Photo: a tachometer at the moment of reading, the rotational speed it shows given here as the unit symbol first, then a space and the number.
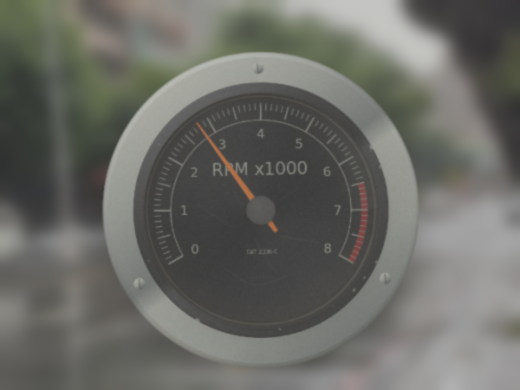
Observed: rpm 2800
